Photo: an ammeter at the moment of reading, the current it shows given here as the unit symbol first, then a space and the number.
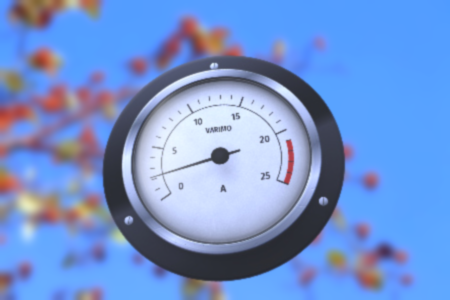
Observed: A 2
